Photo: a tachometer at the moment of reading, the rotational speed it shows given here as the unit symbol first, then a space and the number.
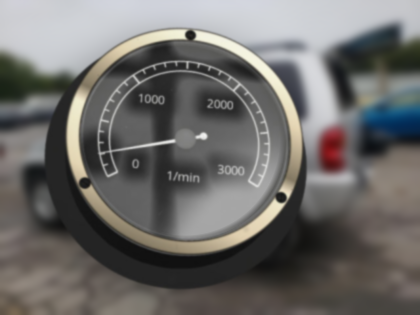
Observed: rpm 200
